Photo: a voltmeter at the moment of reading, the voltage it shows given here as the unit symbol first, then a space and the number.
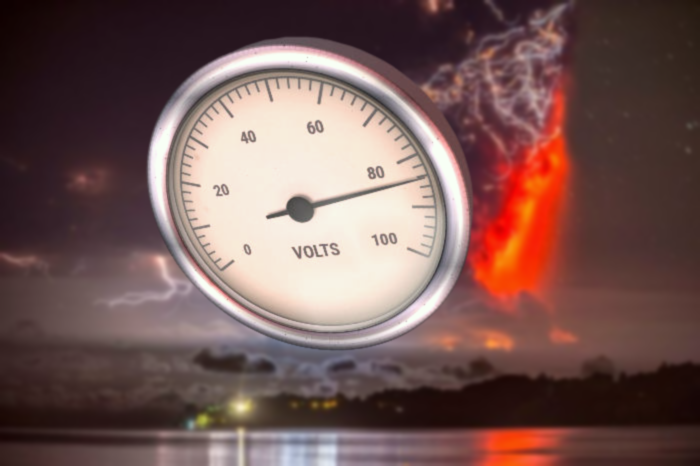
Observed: V 84
